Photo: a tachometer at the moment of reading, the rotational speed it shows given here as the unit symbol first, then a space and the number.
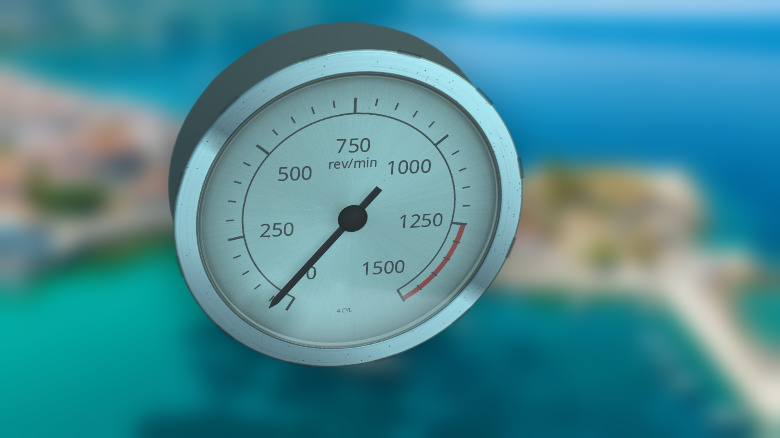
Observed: rpm 50
